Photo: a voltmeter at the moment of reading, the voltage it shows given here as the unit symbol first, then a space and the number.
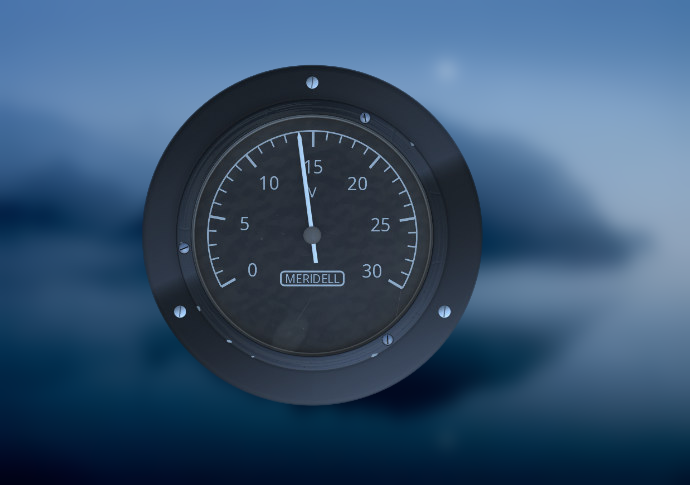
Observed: V 14
